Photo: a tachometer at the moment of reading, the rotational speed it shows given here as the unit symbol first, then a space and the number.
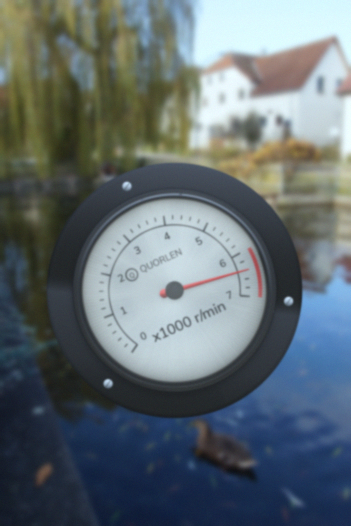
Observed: rpm 6400
